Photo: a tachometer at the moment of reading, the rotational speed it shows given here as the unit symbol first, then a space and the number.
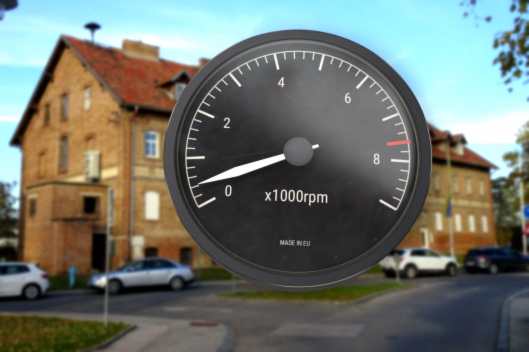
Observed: rpm 400
